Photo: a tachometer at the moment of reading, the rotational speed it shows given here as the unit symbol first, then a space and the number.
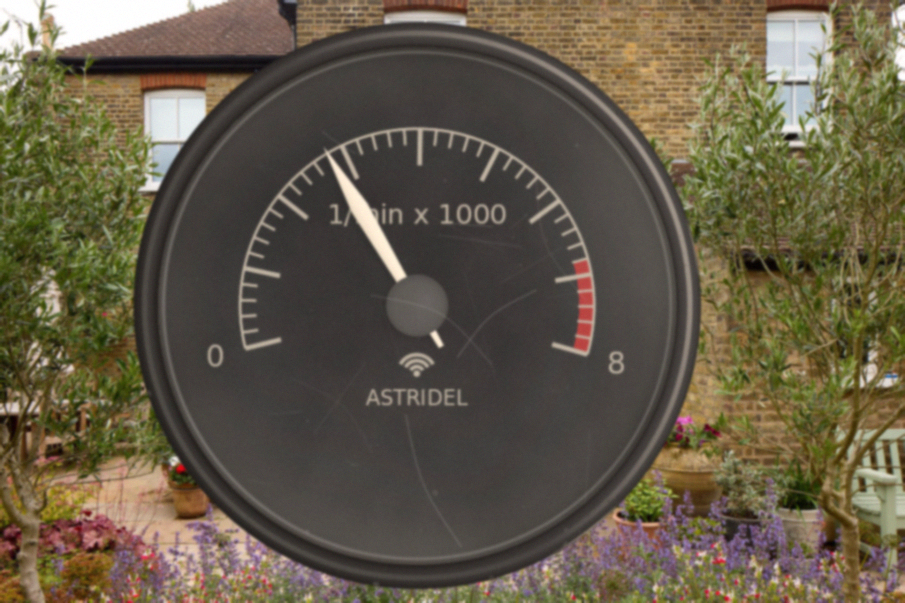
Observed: rpm 2800
